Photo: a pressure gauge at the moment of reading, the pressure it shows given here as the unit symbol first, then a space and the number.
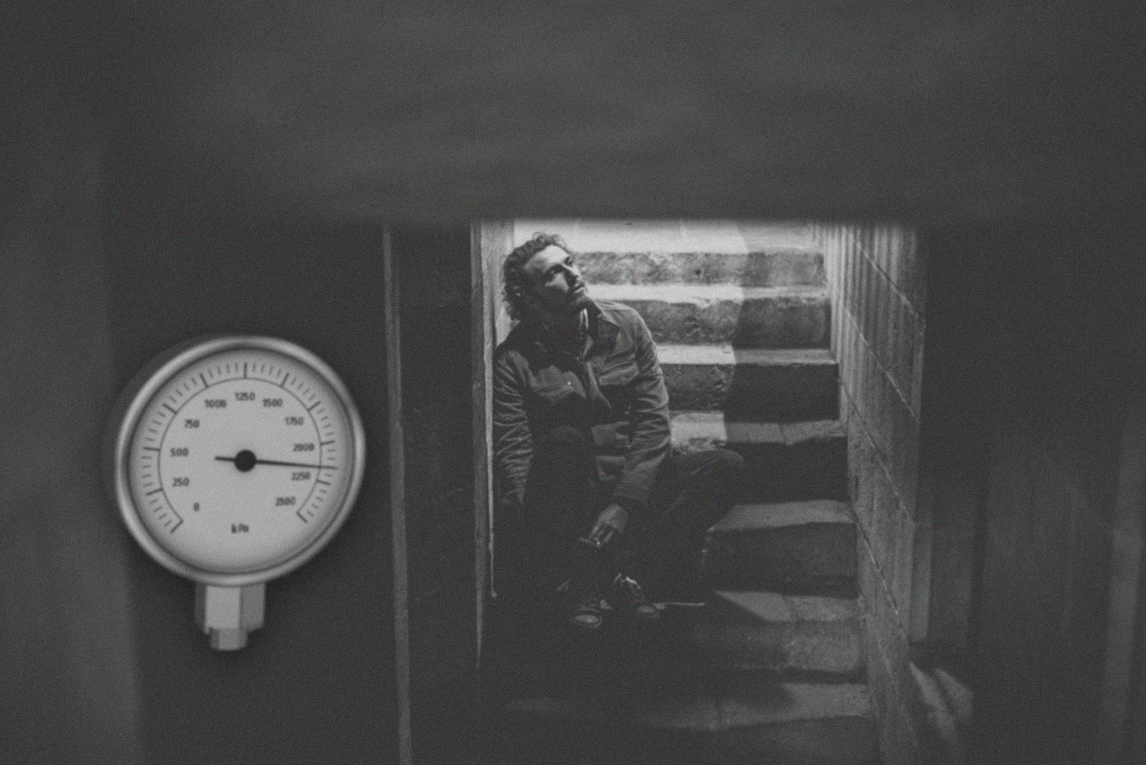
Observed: kPa 2150
